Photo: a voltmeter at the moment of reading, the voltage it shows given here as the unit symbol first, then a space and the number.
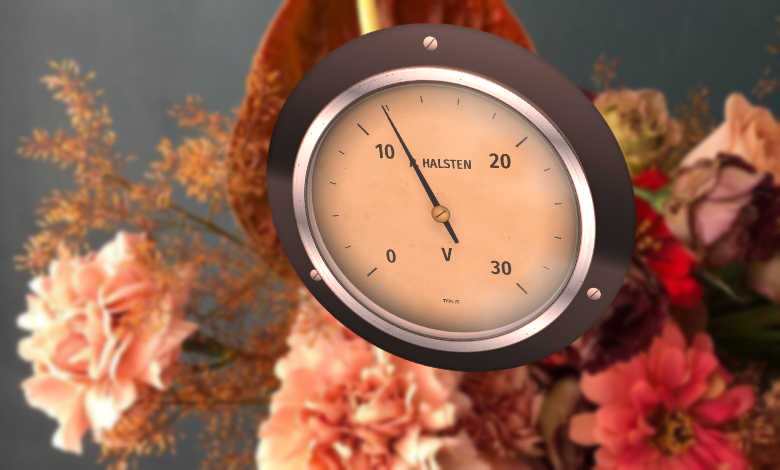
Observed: V 12
